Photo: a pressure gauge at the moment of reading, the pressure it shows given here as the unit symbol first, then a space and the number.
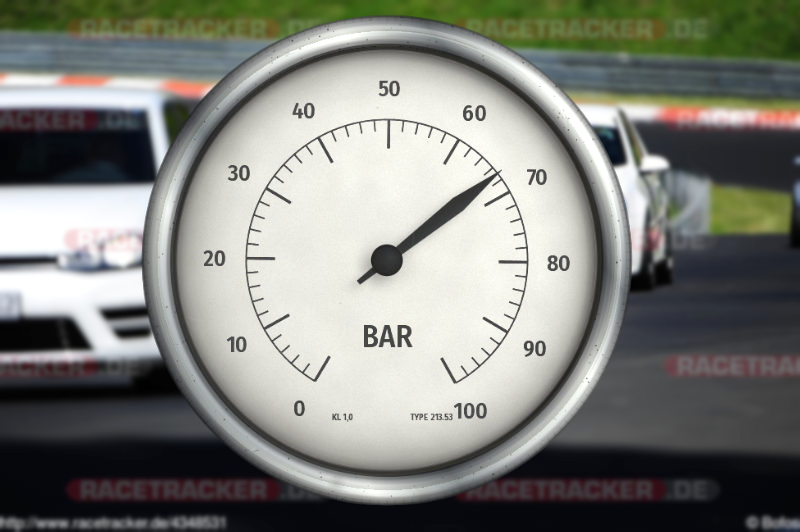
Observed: bar 67
